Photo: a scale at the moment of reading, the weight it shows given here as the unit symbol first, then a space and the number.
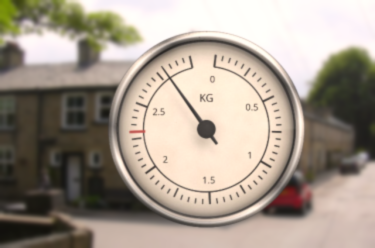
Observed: kg 2.8
